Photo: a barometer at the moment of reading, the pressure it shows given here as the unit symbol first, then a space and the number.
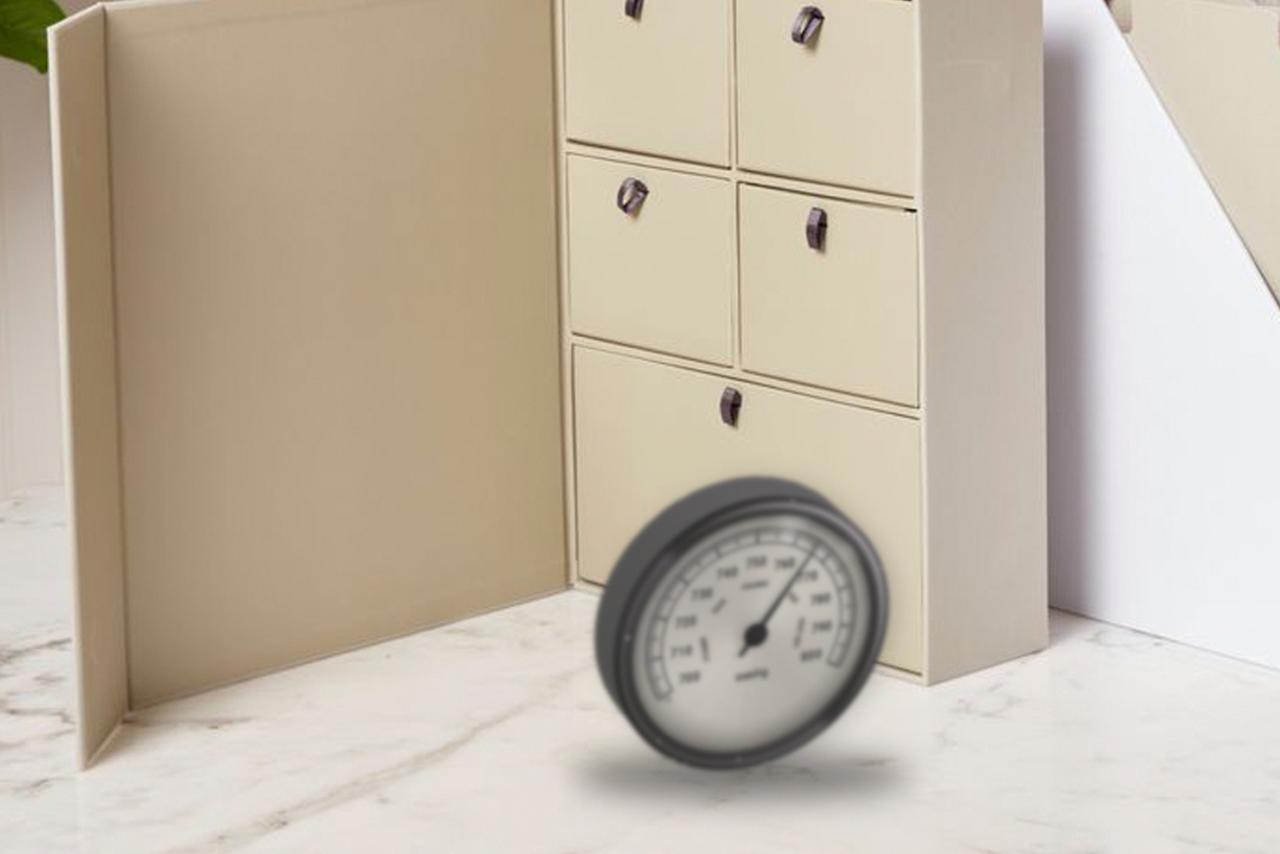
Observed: mmHg 765
